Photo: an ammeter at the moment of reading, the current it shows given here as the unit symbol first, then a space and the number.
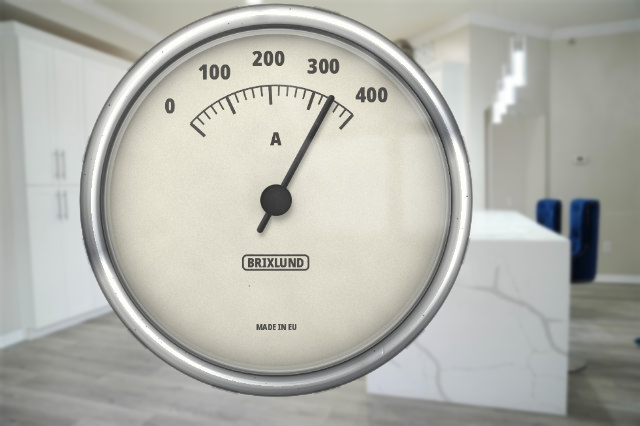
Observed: A 340
